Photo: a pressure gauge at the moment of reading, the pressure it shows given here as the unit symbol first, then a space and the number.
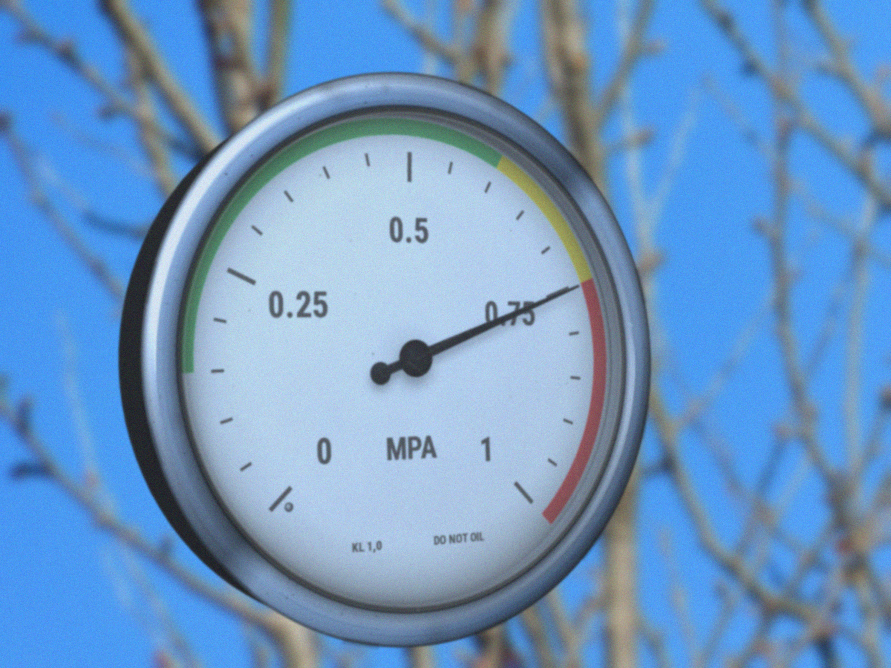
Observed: MPa 0.75
